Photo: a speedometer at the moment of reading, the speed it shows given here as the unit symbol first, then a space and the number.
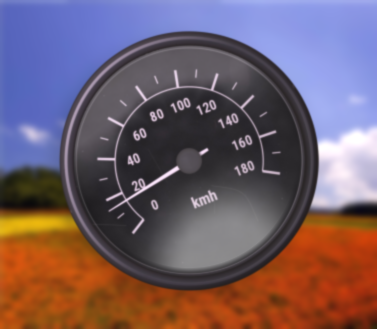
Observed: km/h 15
